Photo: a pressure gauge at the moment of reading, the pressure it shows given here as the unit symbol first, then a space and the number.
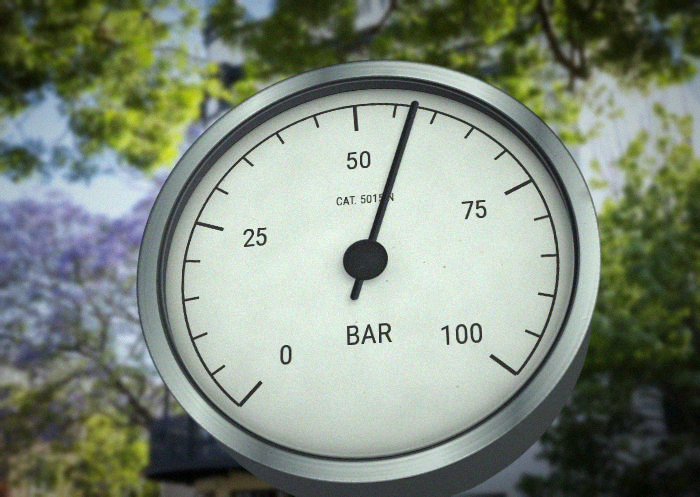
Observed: bar 57.5
